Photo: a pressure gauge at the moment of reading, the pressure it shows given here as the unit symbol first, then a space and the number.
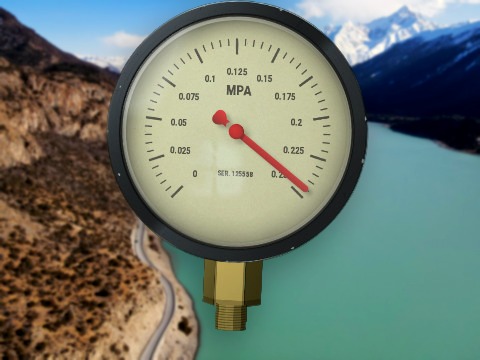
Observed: MPa 0.245
